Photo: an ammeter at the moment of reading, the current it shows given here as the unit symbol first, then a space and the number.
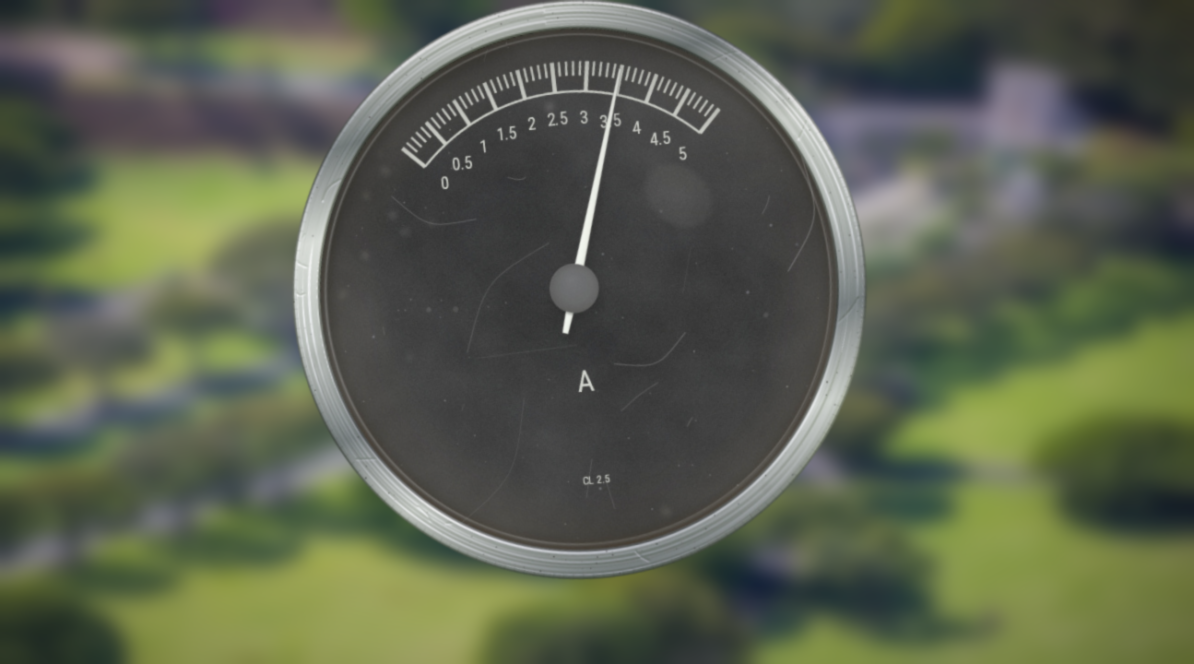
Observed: A 3.5
